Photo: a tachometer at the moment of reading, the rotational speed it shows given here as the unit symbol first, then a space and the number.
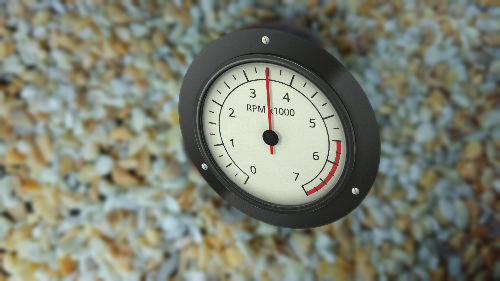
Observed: rpm 3500
